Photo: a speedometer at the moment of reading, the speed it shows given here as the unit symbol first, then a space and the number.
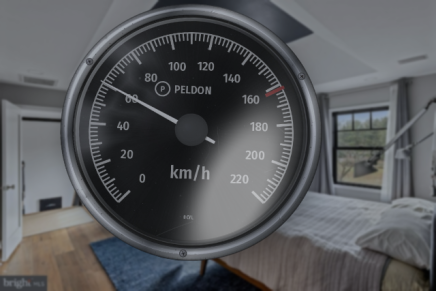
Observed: km/h 60
